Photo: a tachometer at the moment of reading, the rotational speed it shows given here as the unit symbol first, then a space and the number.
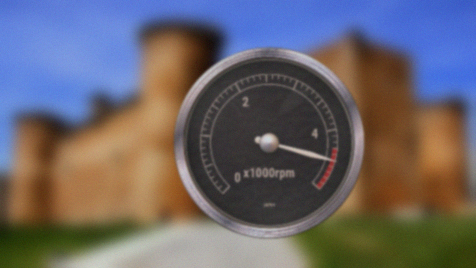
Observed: rpm 4500
